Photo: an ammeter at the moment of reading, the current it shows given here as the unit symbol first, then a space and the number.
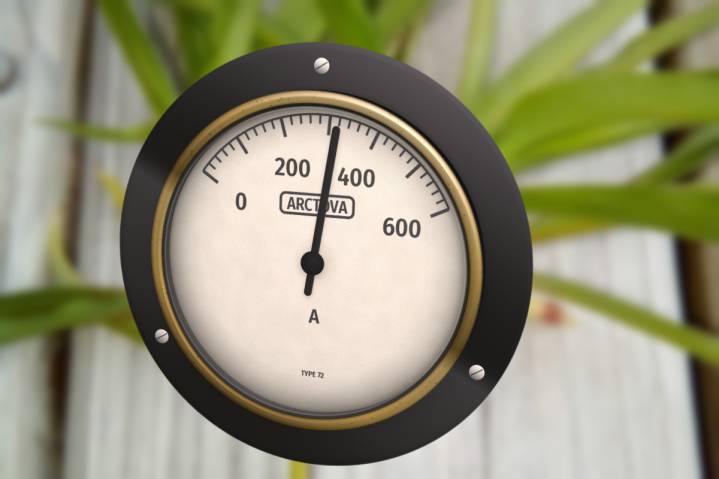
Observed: A 320
